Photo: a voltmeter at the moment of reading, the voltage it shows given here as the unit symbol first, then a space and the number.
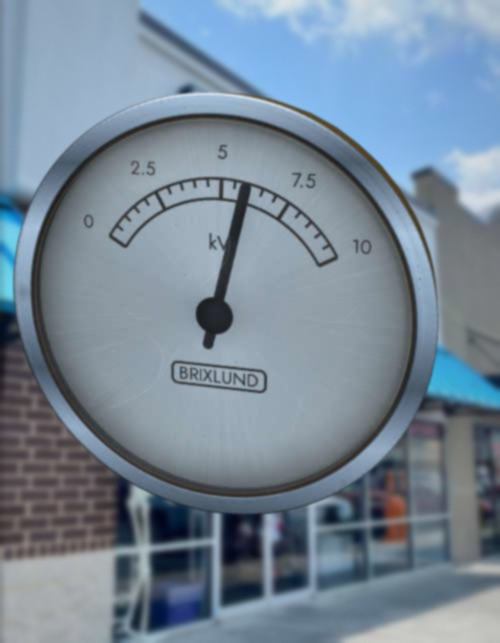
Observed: kV 6
